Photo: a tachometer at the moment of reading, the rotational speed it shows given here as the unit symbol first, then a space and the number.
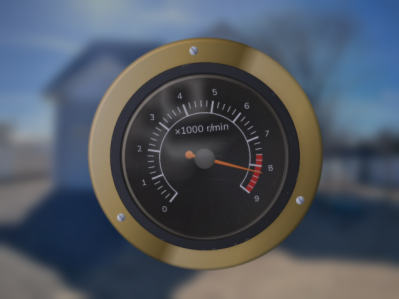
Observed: rpm 8200
